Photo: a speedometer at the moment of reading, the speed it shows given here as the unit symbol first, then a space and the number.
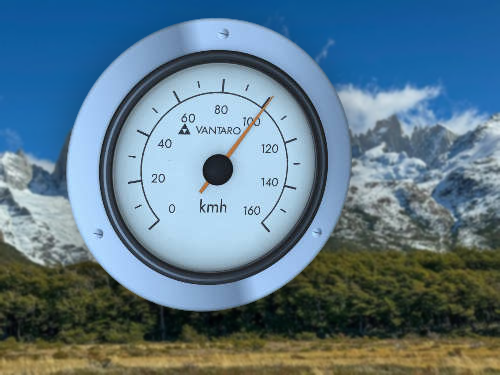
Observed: km/h 100
